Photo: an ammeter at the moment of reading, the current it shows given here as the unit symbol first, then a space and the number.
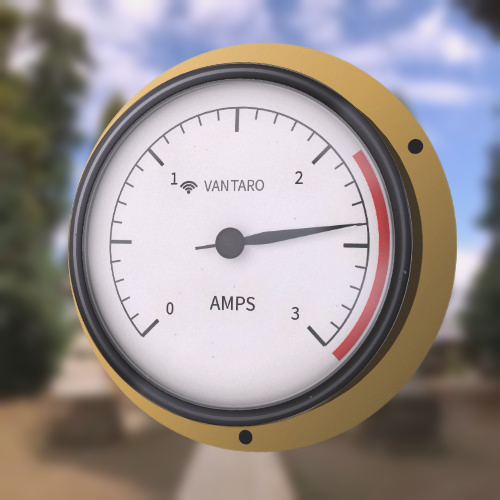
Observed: A 2.4
